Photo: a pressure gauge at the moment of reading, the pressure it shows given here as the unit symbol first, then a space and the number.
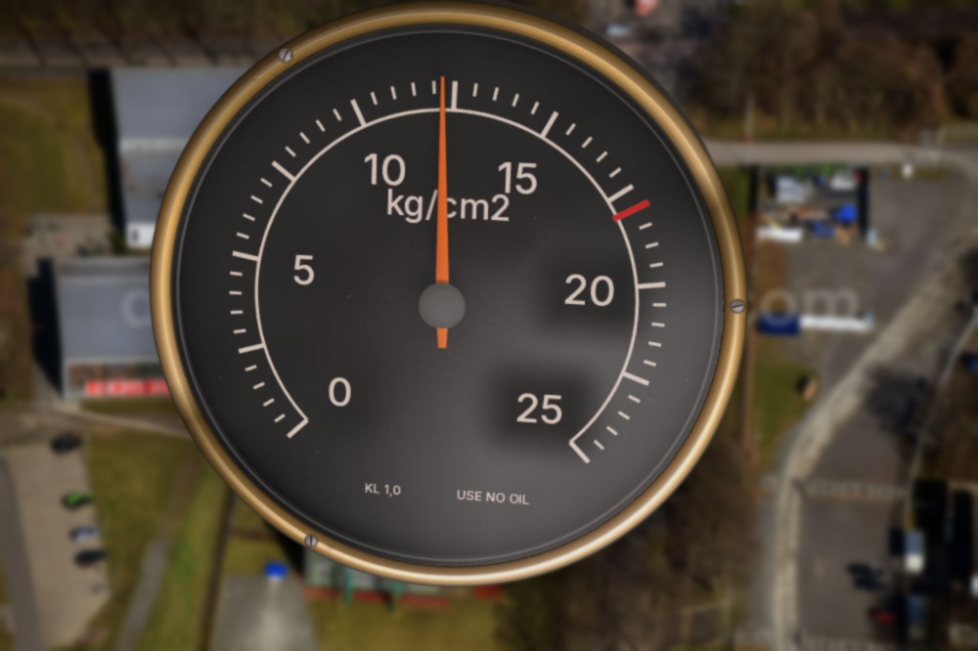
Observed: kg/cm² 12.25
